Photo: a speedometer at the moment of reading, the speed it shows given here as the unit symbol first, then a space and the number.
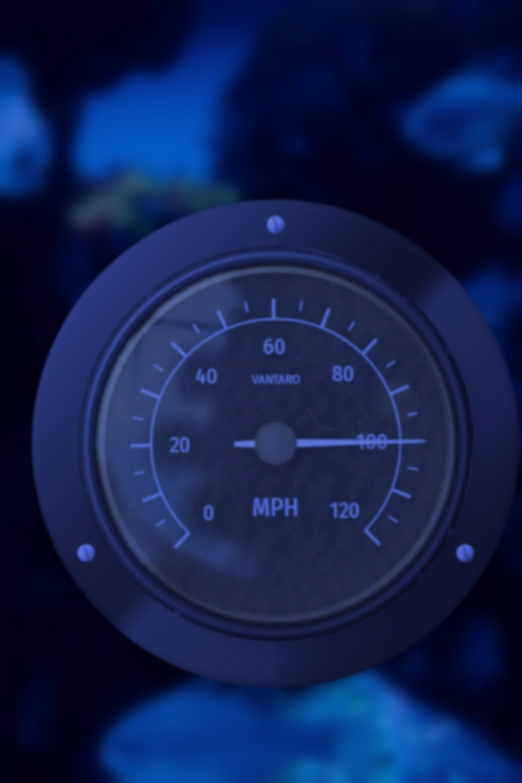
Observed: mph 100
